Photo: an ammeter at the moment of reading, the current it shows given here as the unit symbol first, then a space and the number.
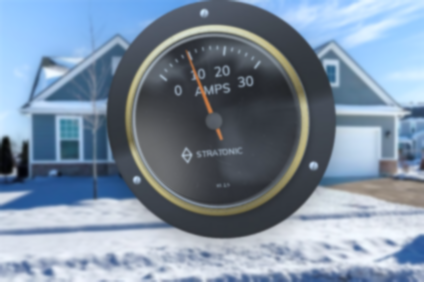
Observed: A 10
